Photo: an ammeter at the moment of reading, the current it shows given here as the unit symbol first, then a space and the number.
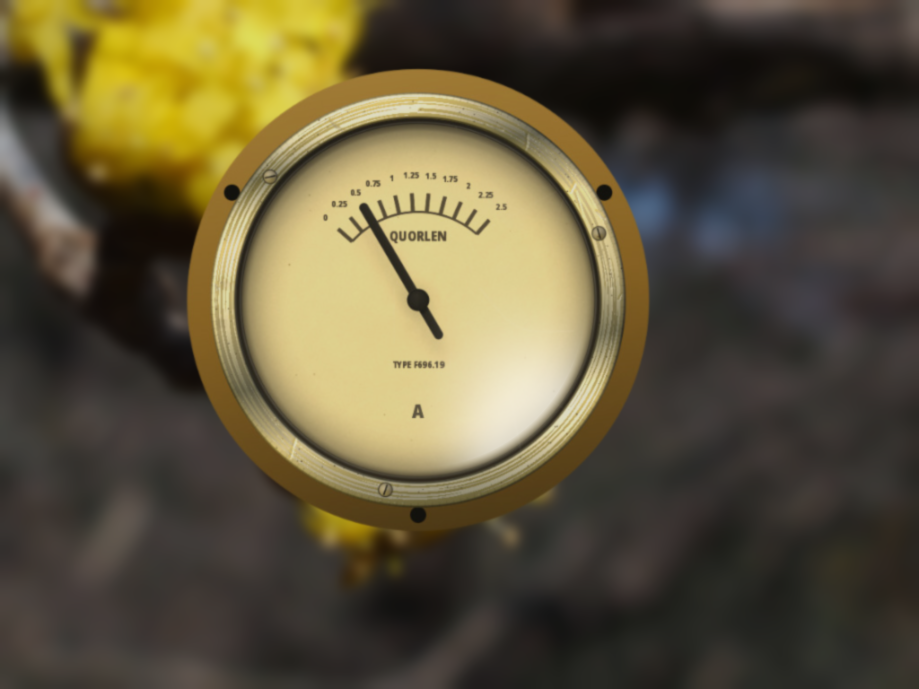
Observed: A 0.5
